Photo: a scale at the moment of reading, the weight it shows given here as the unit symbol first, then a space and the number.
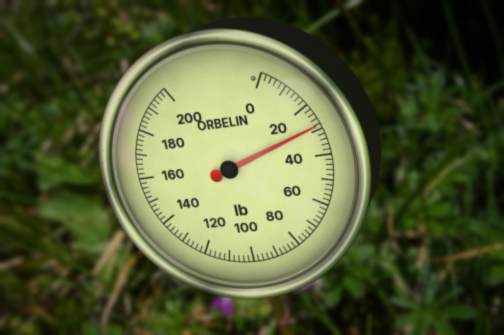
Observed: lb 28
